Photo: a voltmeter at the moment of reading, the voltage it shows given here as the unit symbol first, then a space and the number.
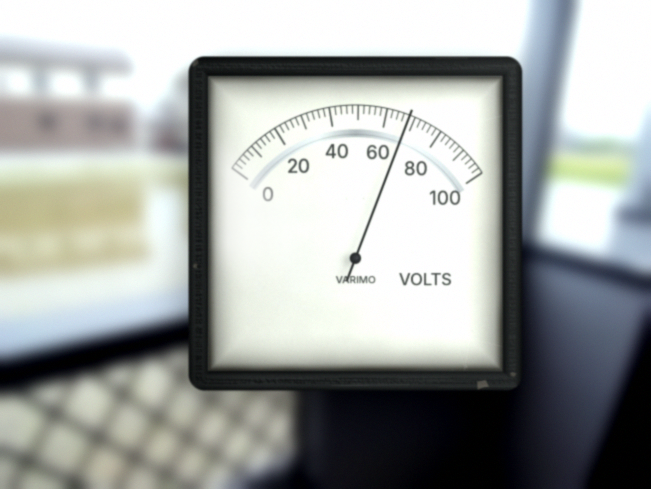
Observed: V 68
